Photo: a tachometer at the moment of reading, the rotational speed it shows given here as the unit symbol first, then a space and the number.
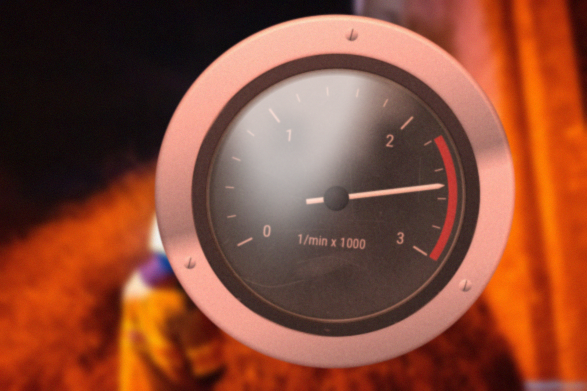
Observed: rpm 2500
